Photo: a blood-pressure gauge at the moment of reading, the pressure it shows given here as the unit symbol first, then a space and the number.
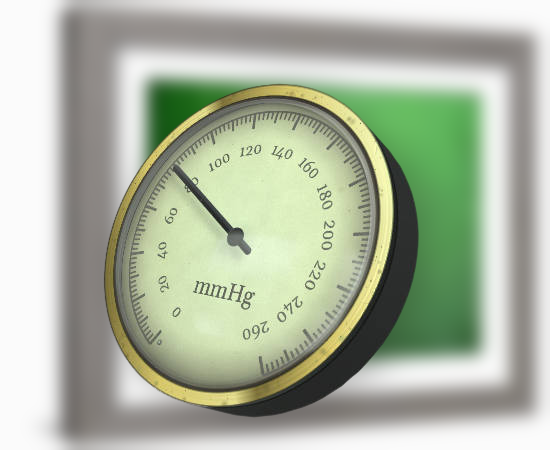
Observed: mmHg 80
